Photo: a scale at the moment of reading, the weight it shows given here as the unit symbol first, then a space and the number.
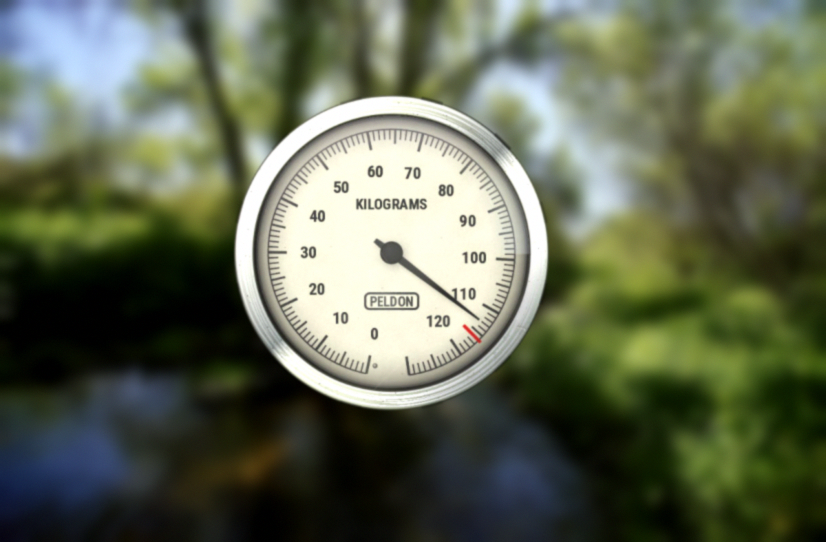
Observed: kg 113
